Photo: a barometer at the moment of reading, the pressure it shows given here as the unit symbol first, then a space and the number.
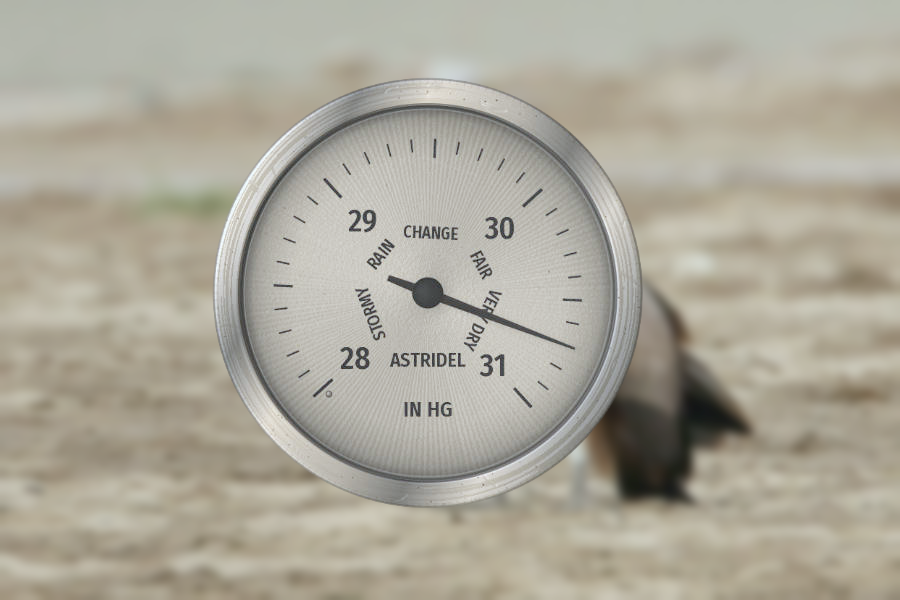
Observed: inHg 30.7
